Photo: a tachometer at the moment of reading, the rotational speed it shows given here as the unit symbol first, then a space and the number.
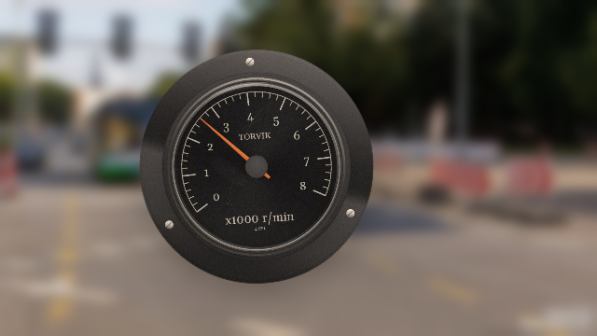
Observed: rpm 2600
